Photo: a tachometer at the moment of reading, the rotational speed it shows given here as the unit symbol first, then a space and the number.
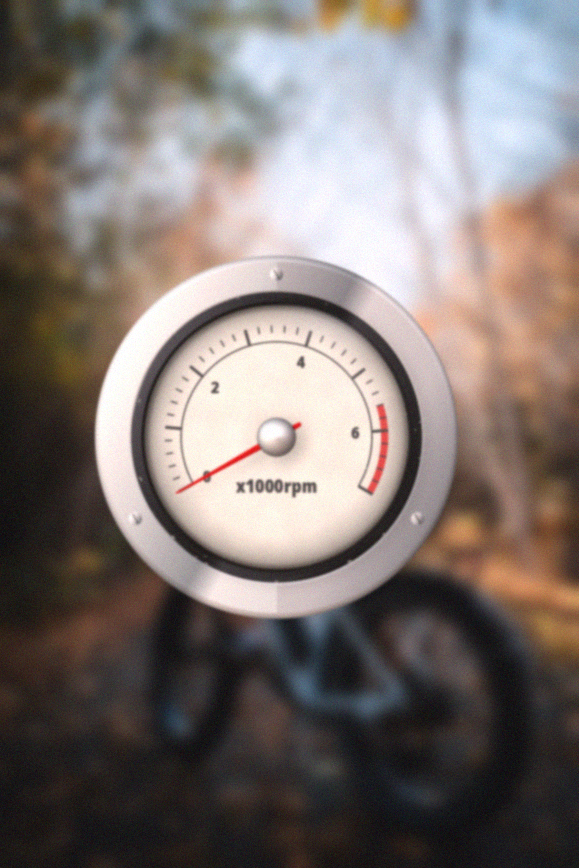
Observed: rpm 0
